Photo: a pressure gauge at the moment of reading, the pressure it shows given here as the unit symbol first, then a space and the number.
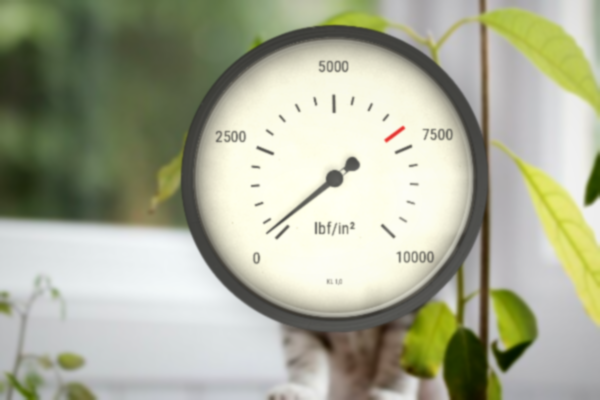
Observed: psi 250
